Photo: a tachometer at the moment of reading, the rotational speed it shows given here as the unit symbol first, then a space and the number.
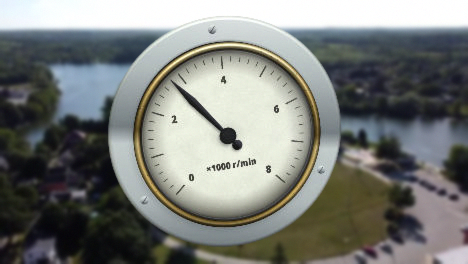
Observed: rpm 2800
